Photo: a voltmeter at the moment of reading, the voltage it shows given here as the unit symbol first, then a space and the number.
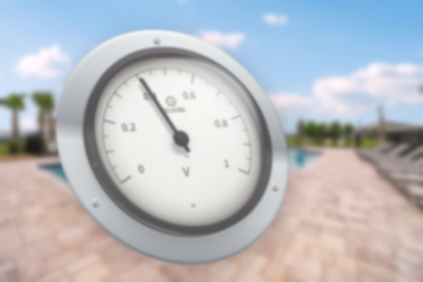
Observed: V 0.4
